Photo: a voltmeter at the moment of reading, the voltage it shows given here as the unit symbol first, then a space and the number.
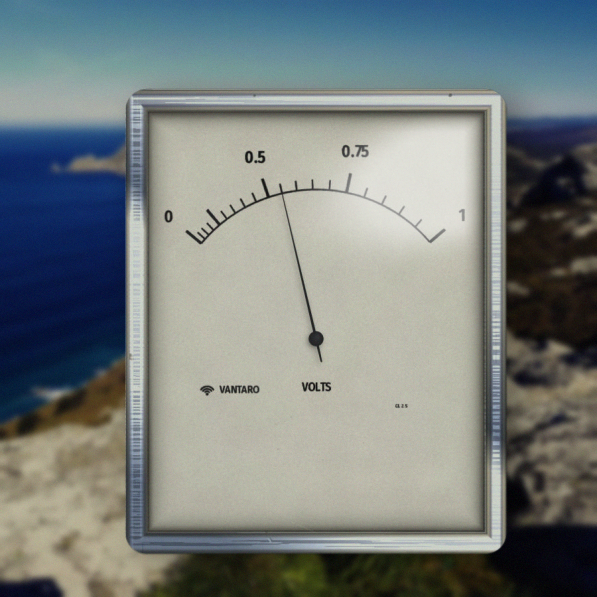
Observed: V 0.55
